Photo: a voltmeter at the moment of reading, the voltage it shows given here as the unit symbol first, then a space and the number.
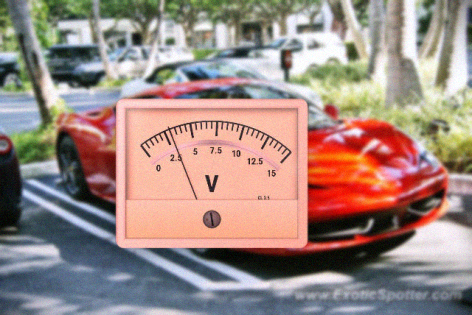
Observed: V 3
